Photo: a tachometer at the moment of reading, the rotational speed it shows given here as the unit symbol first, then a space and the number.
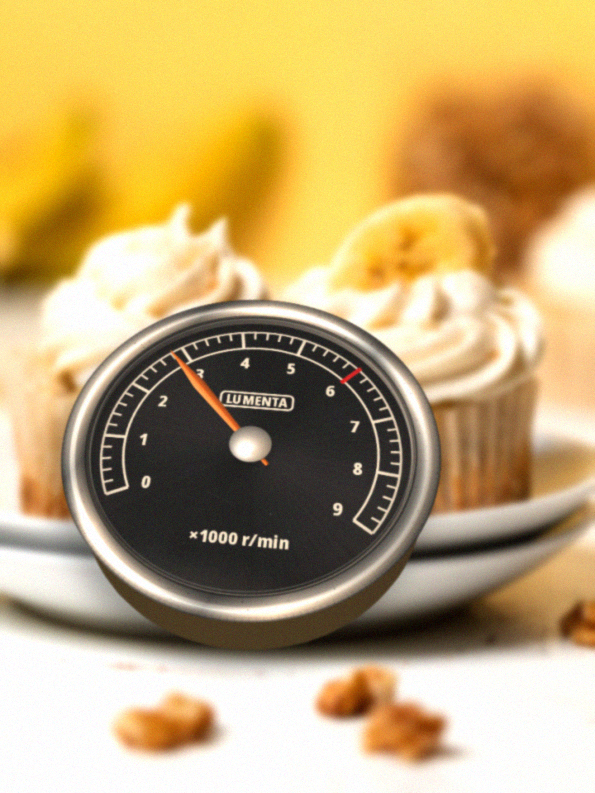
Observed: rpm 2800
